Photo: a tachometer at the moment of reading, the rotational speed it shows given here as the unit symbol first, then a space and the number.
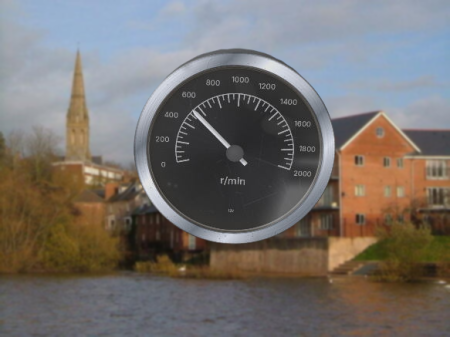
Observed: rpm 550
